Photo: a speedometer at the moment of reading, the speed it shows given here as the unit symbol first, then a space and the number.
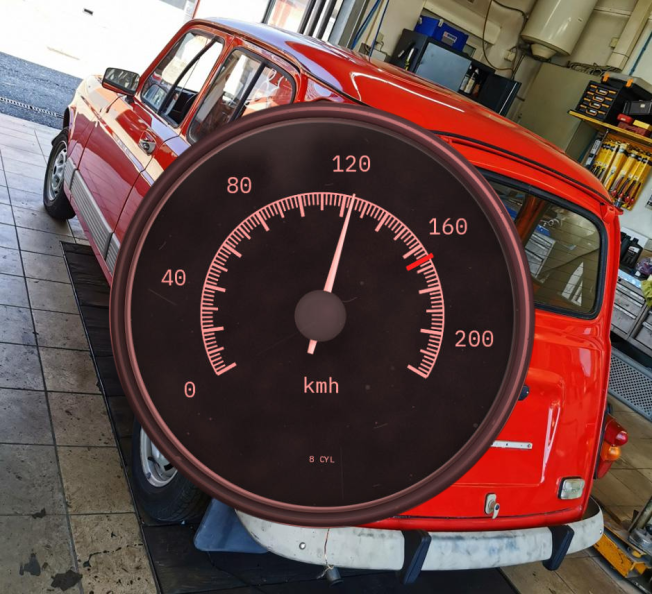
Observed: km/h 124
